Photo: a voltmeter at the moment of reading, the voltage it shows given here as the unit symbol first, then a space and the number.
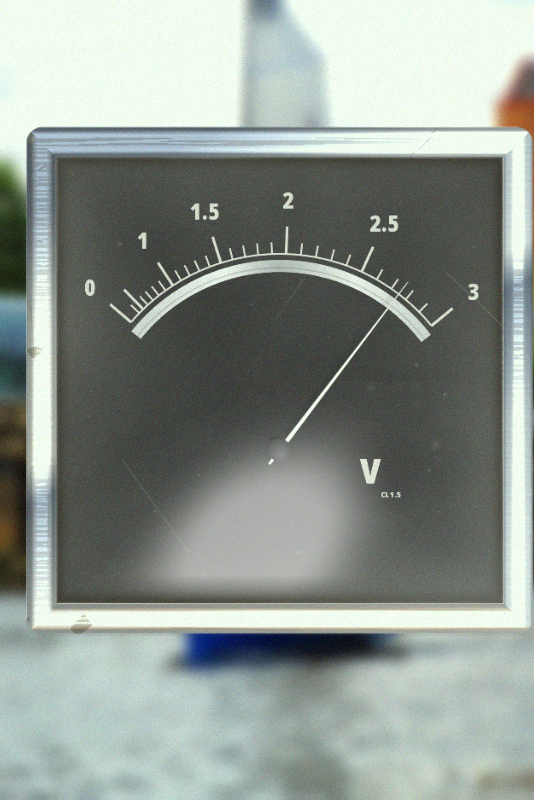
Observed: V 2.75
